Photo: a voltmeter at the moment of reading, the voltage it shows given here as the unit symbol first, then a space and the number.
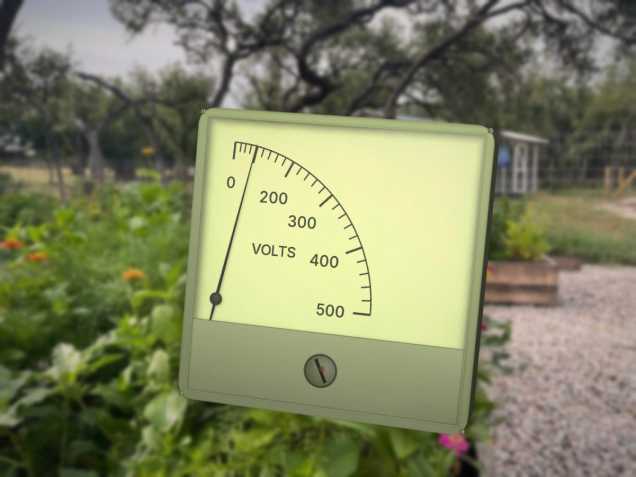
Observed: V 100
